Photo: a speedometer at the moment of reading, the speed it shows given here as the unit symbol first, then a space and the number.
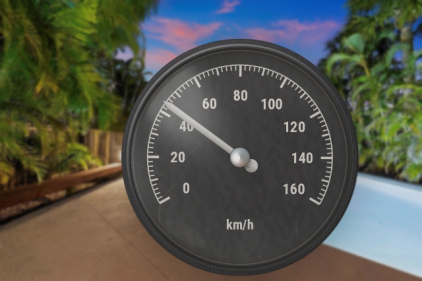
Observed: km/h 44
